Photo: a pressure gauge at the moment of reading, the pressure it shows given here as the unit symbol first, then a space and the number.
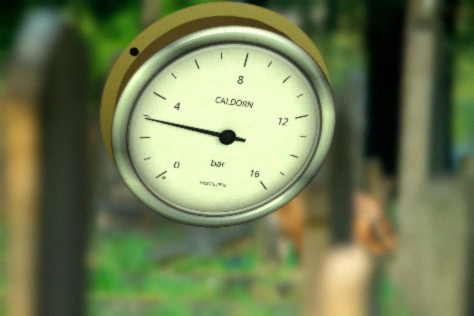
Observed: bar 3
